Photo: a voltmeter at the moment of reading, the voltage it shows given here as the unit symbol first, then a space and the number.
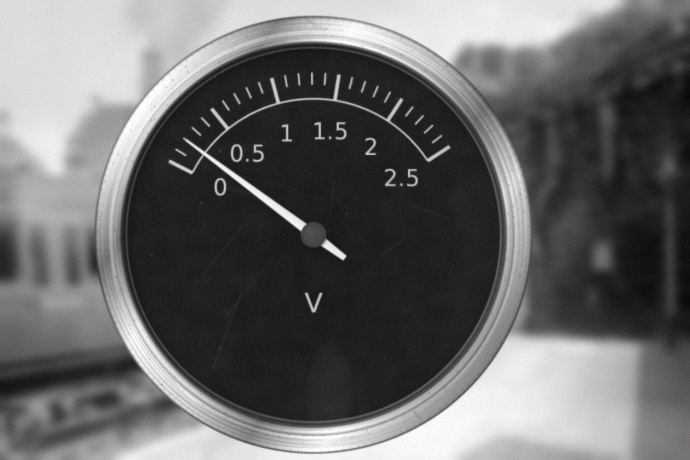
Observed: V 0.2
